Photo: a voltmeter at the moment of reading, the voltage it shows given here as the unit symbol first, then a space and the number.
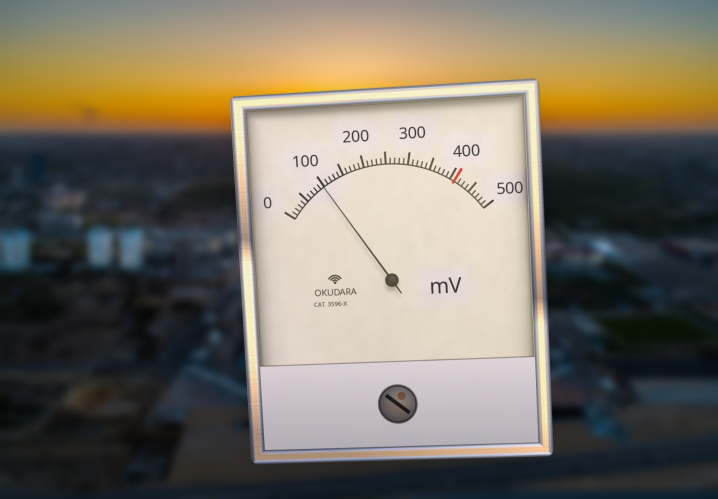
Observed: mV 100
